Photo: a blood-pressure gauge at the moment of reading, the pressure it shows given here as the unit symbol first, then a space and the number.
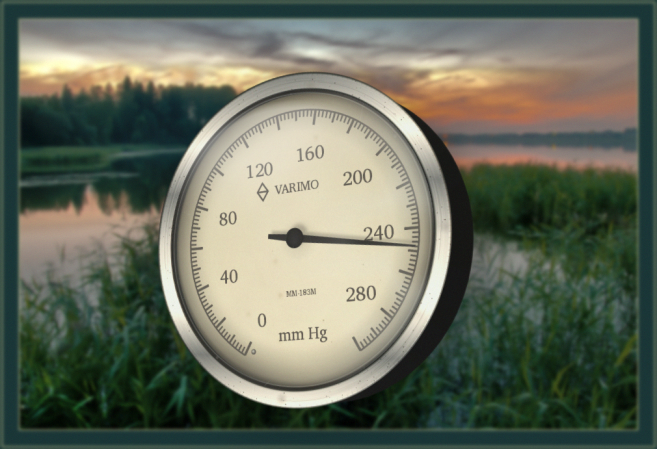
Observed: mmHg 248
